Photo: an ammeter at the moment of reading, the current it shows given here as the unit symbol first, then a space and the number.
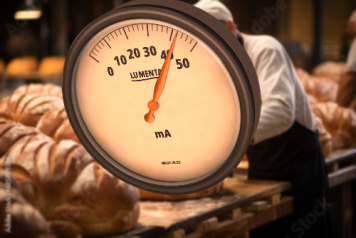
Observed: mA 42
